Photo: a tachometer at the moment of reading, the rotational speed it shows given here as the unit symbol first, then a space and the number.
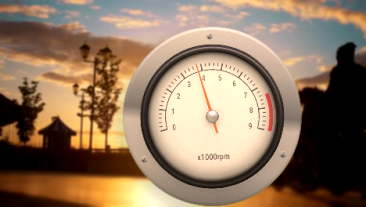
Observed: rpm 3800
